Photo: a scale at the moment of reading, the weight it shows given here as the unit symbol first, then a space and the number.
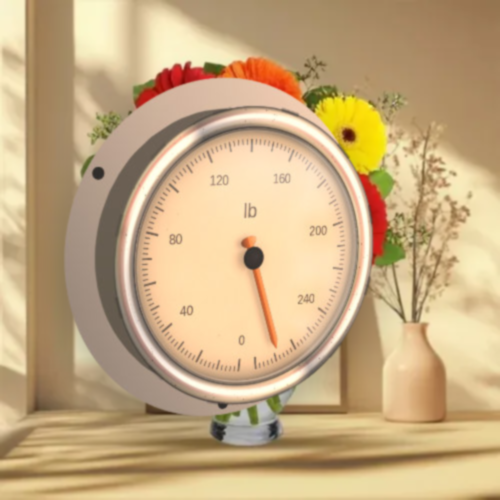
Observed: lb 270
